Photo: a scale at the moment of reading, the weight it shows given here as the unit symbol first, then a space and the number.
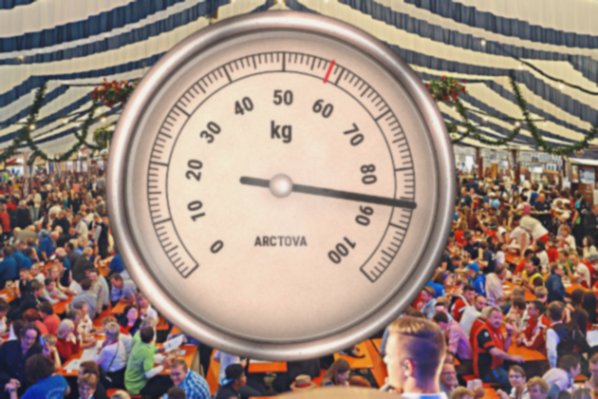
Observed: kg 86
